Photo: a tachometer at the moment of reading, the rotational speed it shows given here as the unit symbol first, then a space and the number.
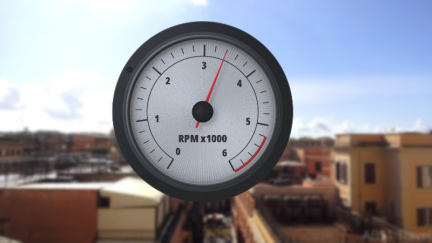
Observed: rpm 3400
